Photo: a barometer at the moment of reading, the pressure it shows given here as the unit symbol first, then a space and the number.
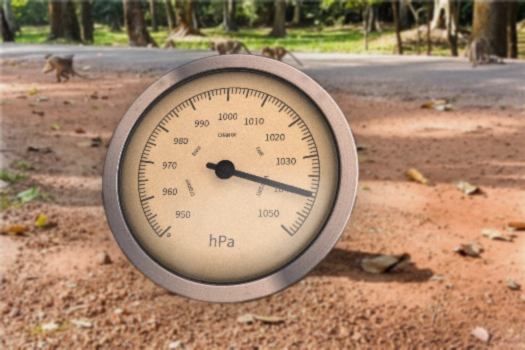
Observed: hPa 1040
